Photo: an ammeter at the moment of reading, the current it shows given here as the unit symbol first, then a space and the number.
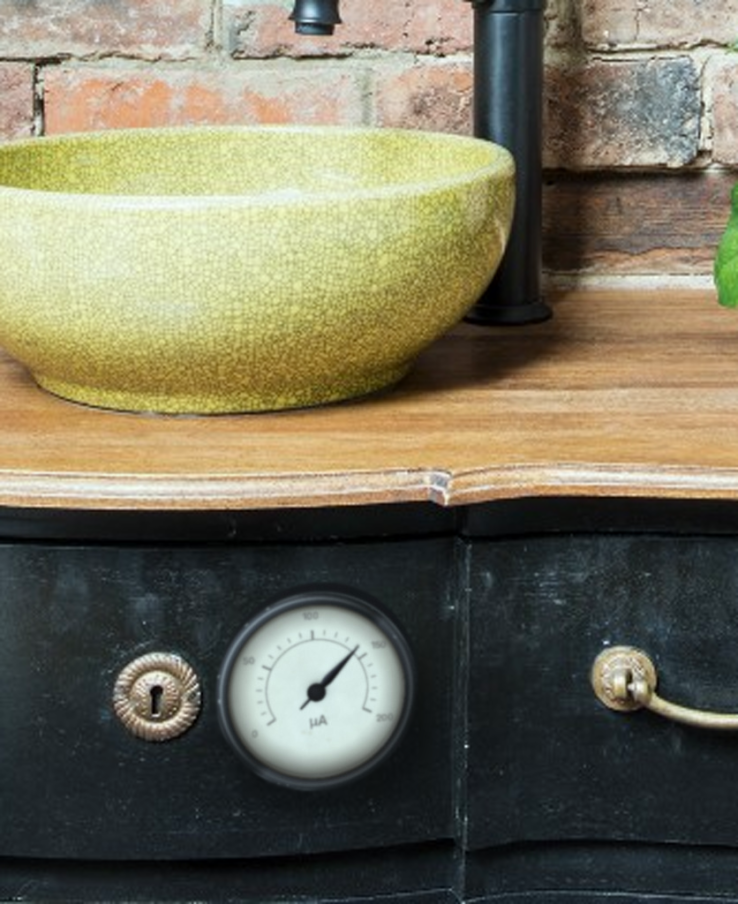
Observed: µA 140
